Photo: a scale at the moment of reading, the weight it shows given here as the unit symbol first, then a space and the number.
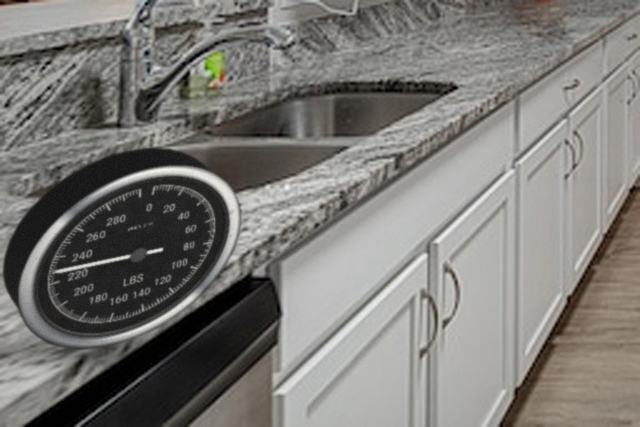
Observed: lb 230
